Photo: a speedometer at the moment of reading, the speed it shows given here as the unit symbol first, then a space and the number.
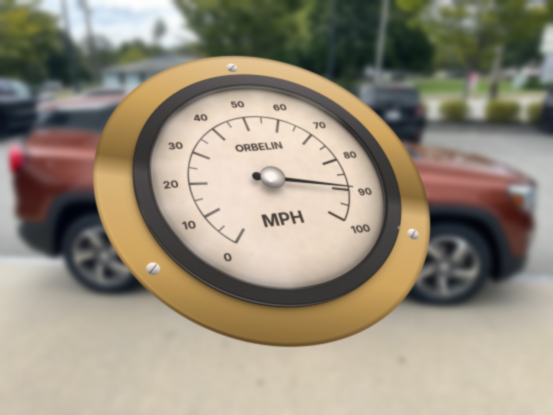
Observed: mph 90
